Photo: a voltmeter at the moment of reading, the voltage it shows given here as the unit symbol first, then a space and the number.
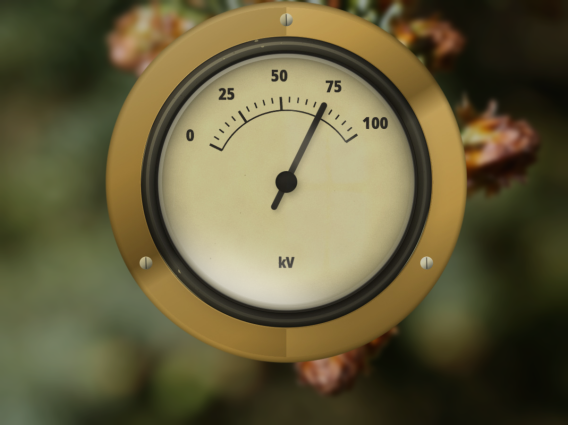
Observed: kV 75
